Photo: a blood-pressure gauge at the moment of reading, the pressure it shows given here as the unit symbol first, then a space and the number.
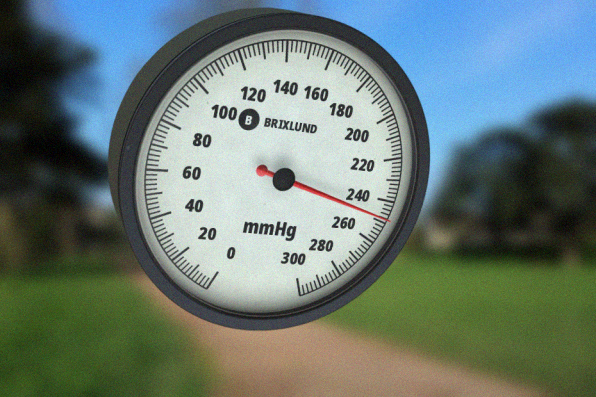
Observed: mmHg 248
